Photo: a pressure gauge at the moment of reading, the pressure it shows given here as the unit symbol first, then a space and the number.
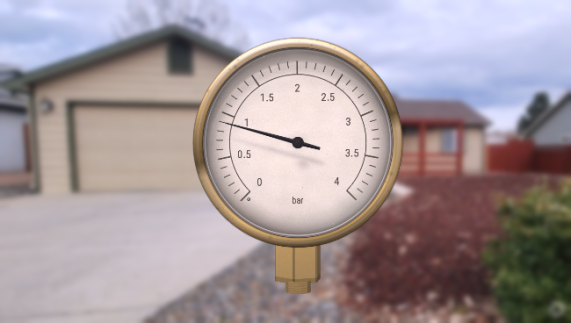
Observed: bar 0.9
